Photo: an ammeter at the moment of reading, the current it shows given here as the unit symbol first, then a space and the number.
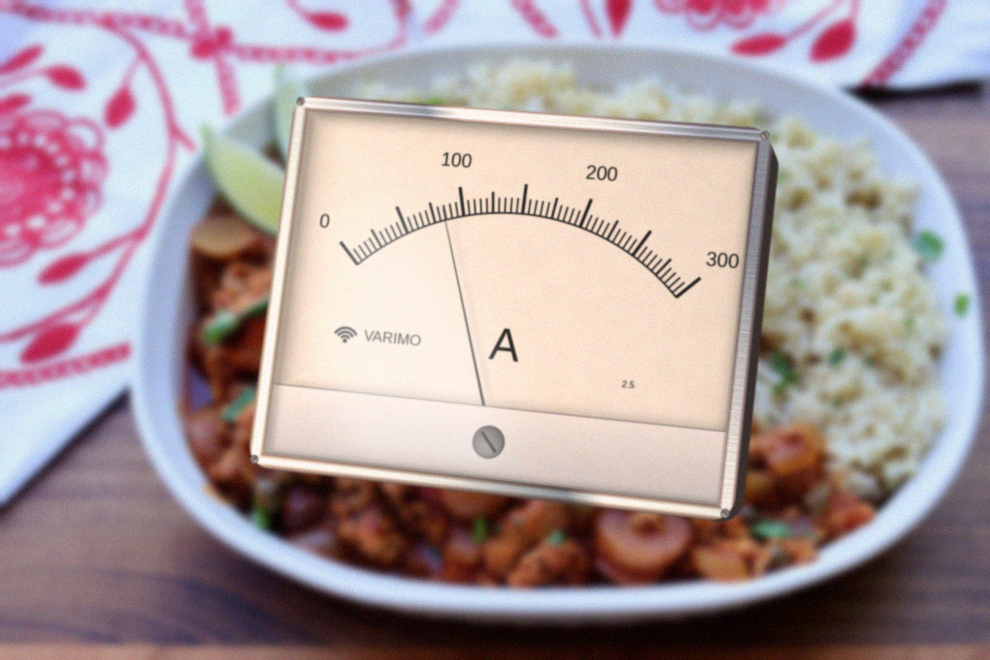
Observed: A 85
